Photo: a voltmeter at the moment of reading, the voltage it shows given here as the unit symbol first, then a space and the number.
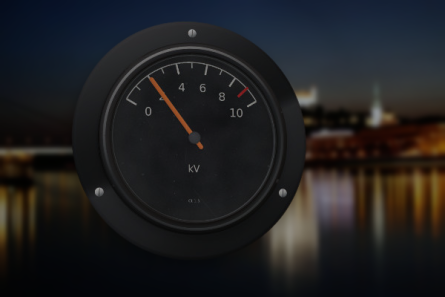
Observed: kV 2
